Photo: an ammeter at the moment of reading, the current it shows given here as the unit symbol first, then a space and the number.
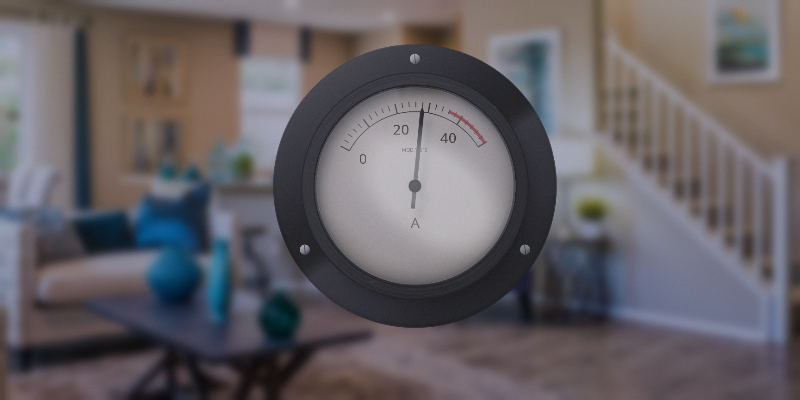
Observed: A 28
